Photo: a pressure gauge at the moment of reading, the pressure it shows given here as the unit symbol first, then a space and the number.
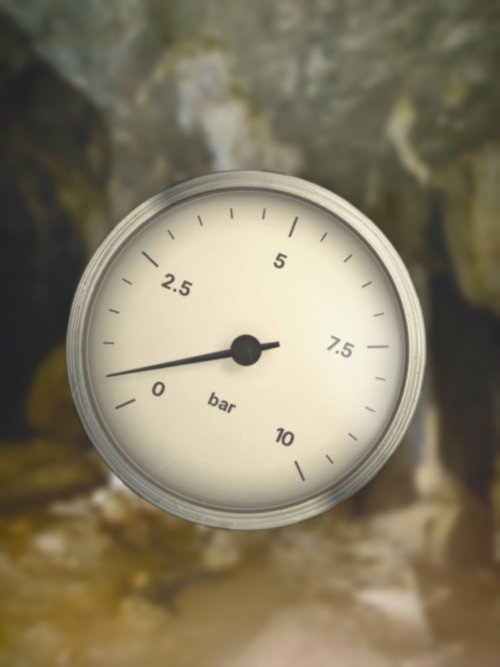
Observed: bar 0.5
